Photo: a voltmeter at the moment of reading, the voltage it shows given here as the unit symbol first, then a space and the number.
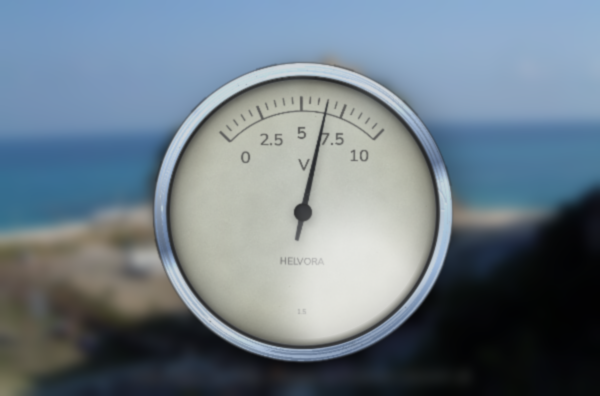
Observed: V 6.5
